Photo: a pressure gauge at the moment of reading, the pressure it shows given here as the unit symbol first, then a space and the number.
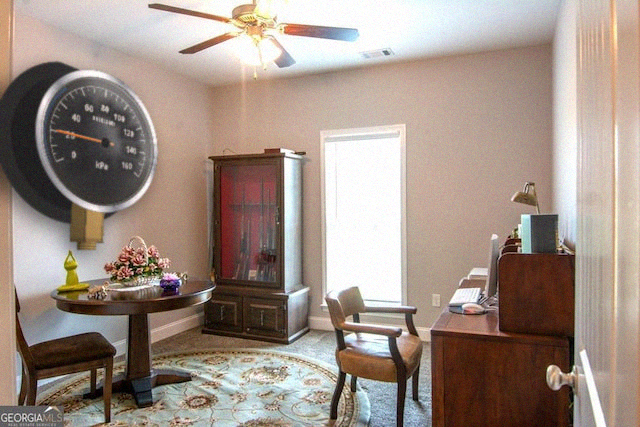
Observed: kPa 20
